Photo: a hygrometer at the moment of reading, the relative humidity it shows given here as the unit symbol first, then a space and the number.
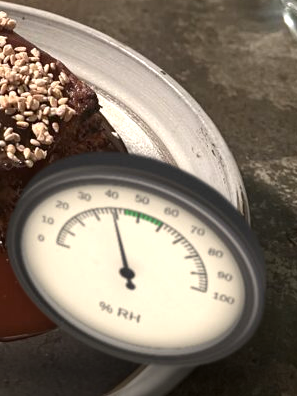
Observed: % 40
